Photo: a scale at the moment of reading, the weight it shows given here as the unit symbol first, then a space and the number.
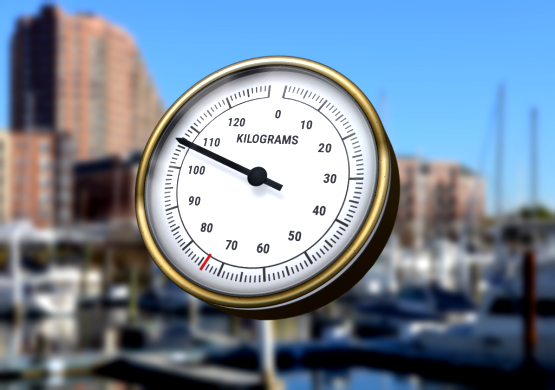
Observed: kg 106
